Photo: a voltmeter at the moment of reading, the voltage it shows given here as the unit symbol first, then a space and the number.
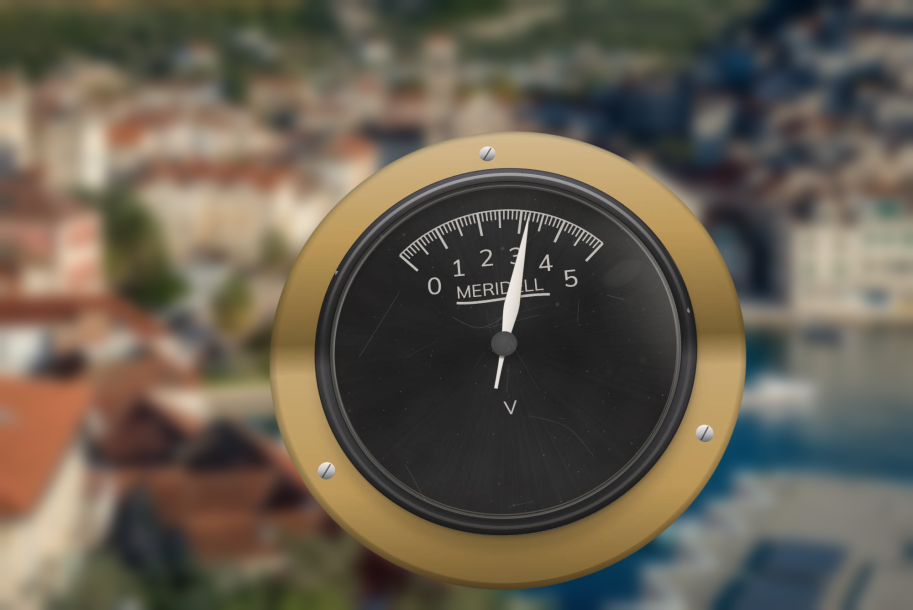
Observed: V 3.2
